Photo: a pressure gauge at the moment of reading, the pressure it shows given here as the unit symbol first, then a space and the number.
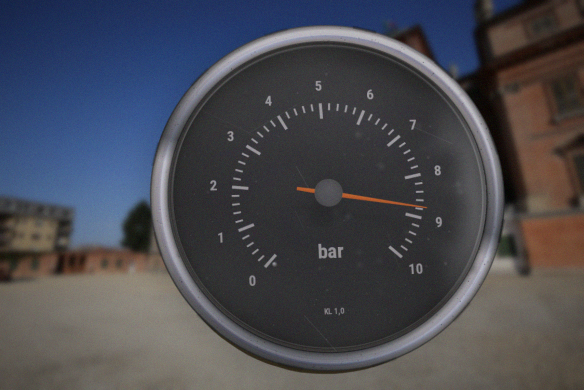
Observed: bar 8.8
